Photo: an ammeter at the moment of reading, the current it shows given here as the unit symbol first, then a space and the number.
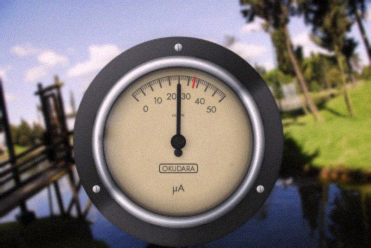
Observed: µA 25
